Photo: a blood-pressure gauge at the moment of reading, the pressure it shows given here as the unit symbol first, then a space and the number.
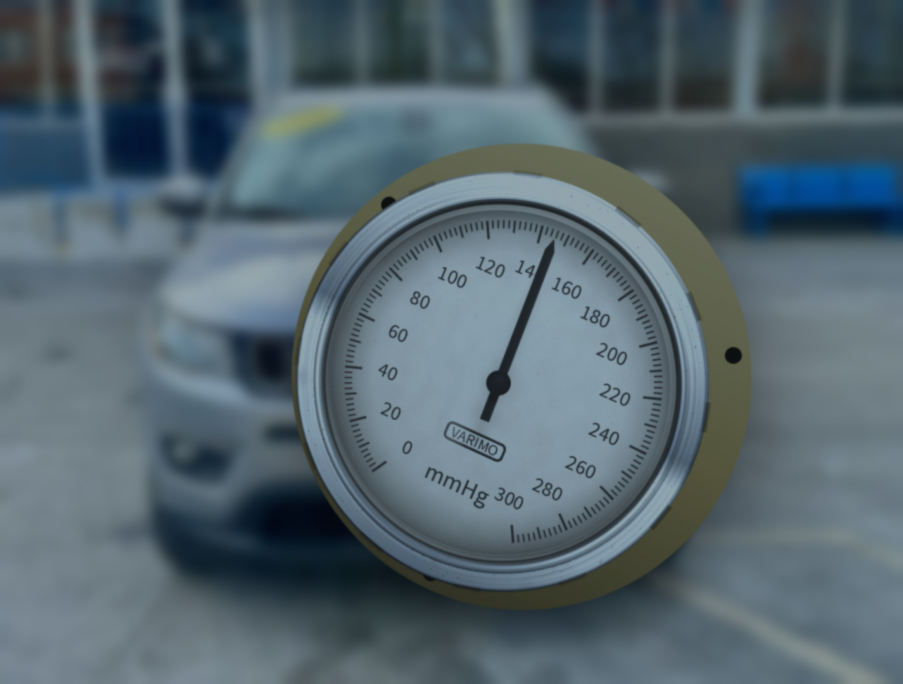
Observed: mmHg 146
